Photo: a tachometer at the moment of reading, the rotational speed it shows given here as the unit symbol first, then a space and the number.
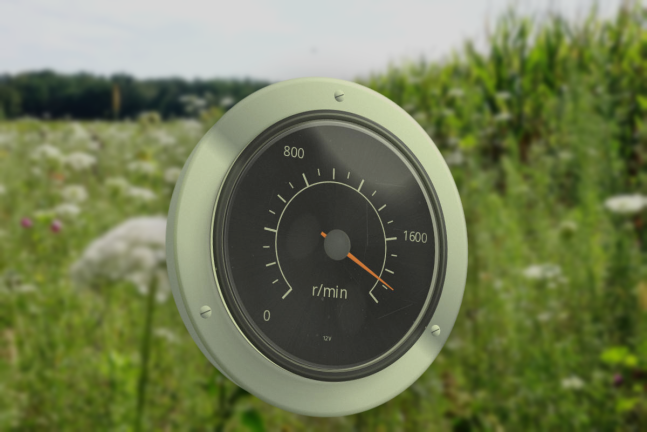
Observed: rpm 1900
